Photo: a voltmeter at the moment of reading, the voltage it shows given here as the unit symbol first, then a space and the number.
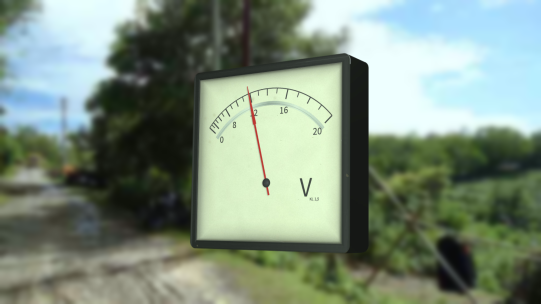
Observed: V 12
